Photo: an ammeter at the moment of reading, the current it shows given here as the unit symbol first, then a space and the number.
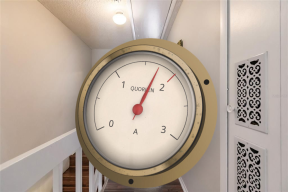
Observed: A 1.75
